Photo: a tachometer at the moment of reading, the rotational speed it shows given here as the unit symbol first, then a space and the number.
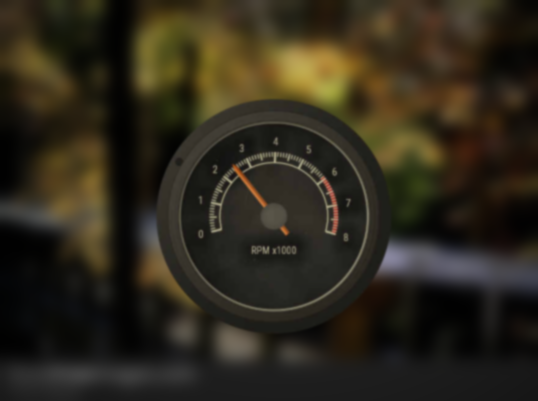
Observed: rpm 2500
